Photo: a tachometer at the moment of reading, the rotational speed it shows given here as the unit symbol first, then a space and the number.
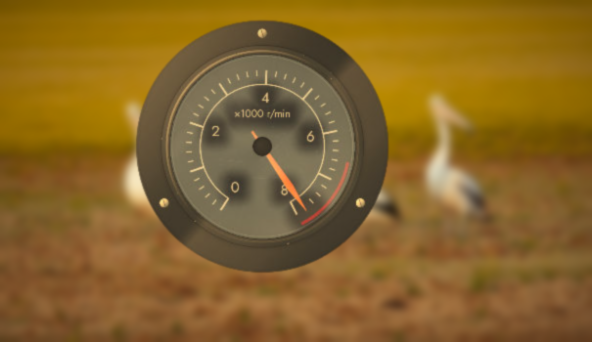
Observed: rpm 7800
